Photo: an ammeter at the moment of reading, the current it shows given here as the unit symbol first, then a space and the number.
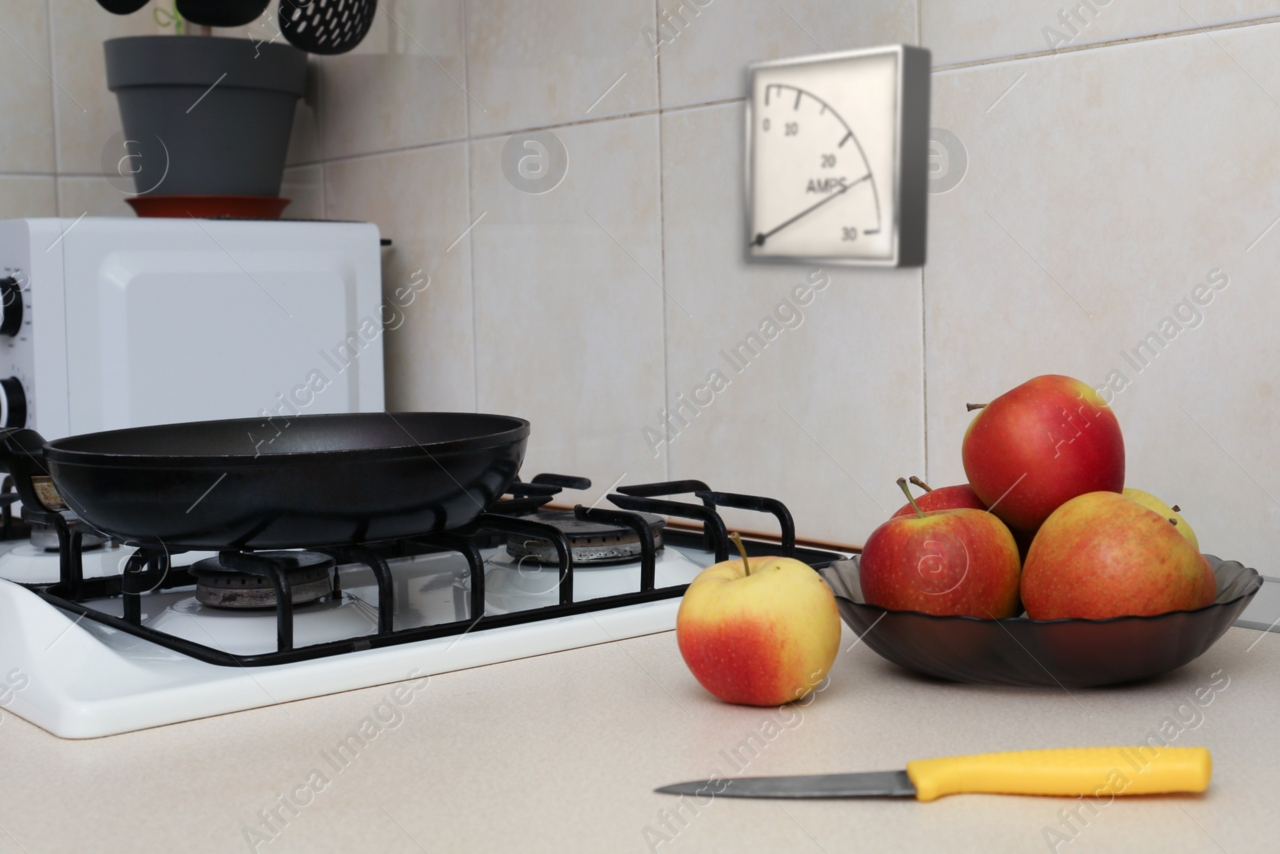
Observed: A 25
